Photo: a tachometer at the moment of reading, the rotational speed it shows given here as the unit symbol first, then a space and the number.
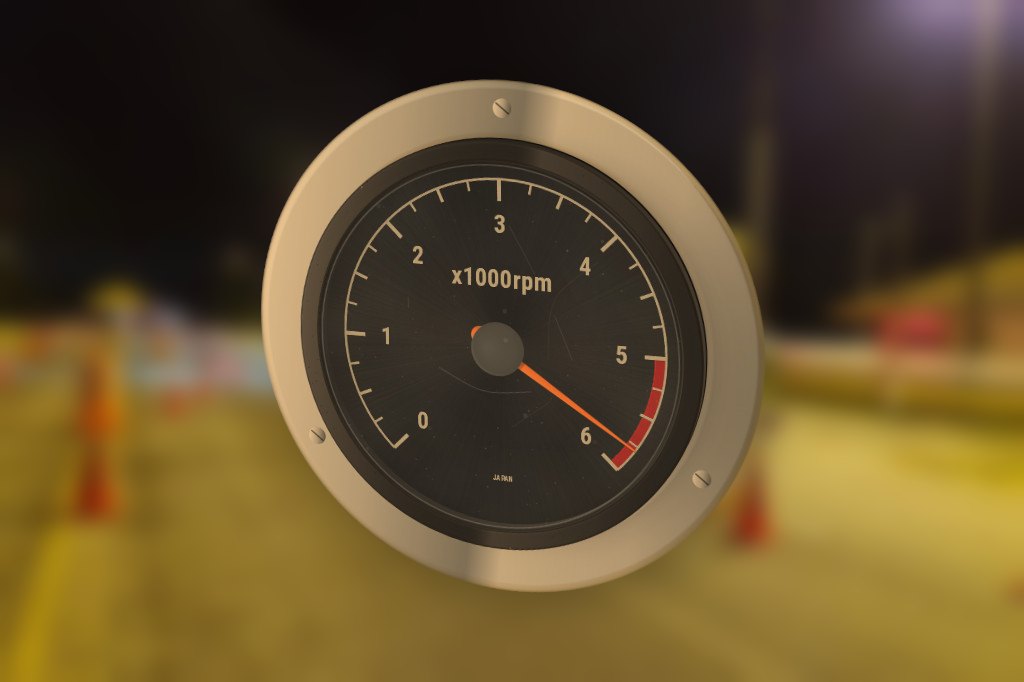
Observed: rpm 5750
